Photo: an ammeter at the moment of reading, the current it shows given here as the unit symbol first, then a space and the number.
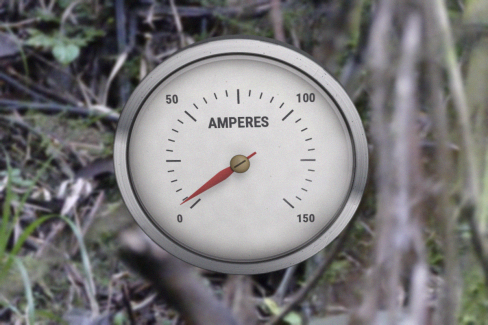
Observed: A 5
